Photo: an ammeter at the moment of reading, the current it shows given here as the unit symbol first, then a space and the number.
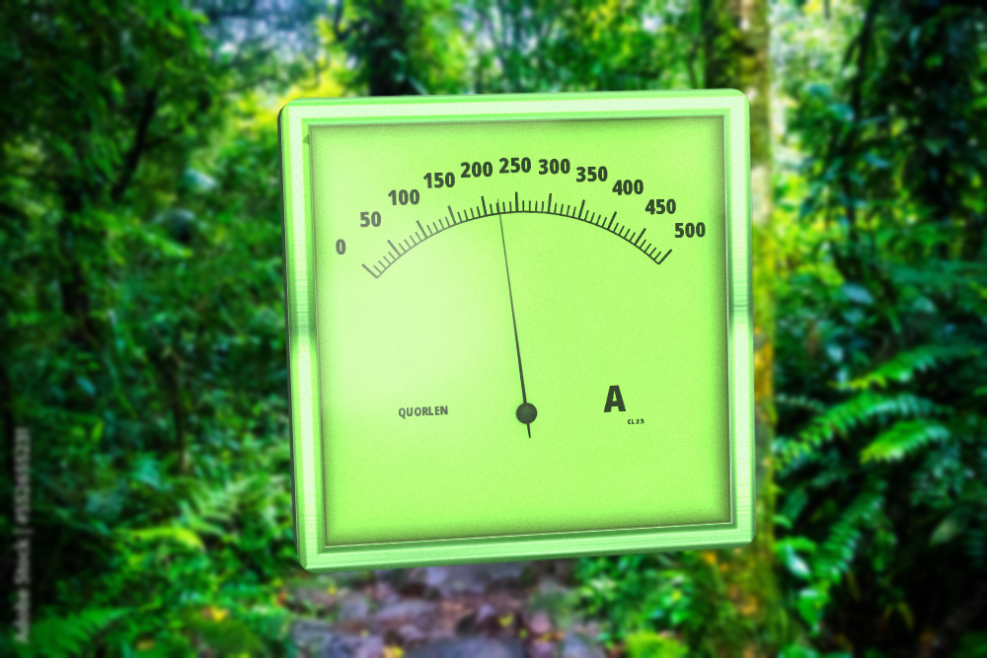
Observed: A 220
